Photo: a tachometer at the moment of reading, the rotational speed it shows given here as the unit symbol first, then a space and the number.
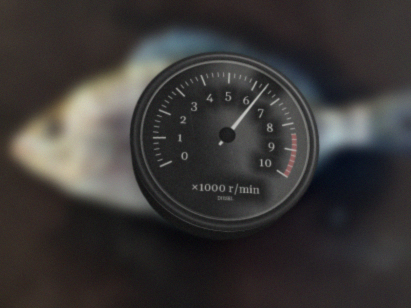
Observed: rpm 6400
